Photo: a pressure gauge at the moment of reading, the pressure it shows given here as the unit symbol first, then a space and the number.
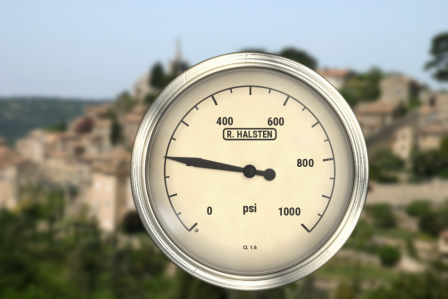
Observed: psi 200
